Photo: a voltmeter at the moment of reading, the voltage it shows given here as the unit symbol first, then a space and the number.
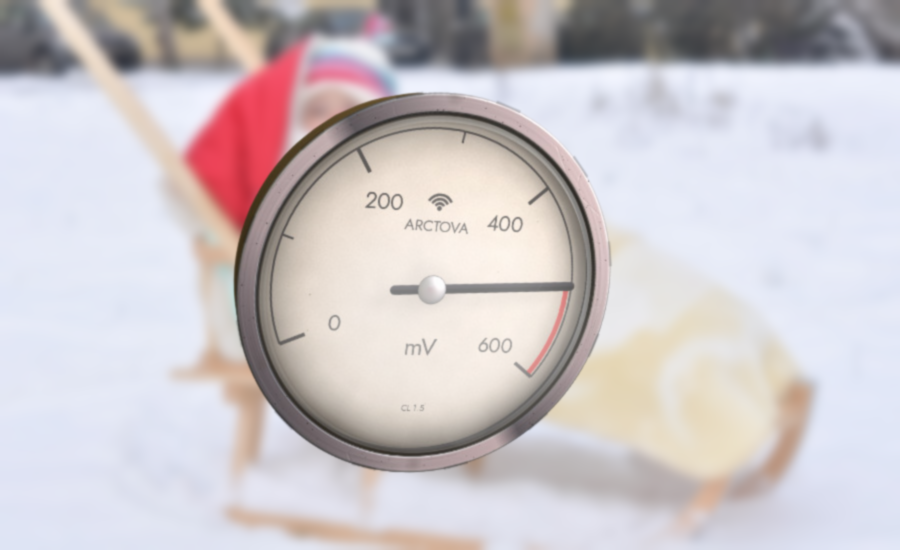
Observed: mV 500
